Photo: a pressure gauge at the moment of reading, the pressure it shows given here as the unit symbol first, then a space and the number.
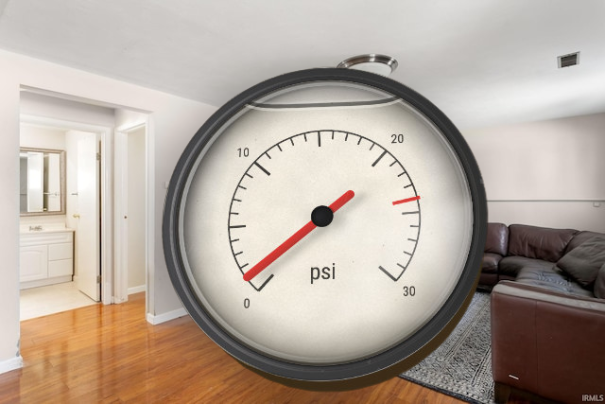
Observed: psi 1
